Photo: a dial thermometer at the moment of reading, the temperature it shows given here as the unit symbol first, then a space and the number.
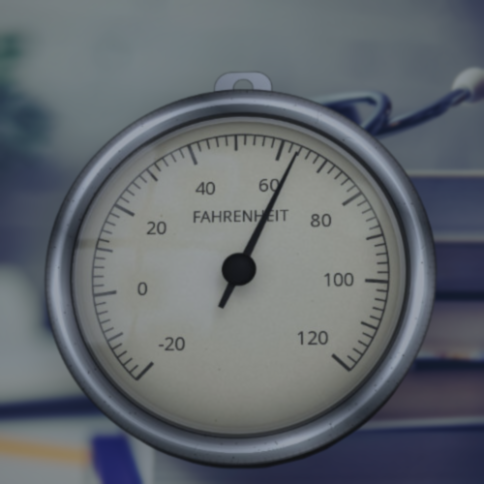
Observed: °F 64
